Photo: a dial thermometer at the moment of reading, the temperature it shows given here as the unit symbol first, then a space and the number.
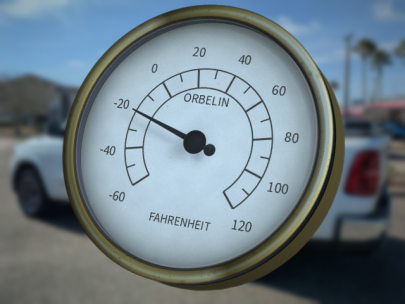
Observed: °F -20
